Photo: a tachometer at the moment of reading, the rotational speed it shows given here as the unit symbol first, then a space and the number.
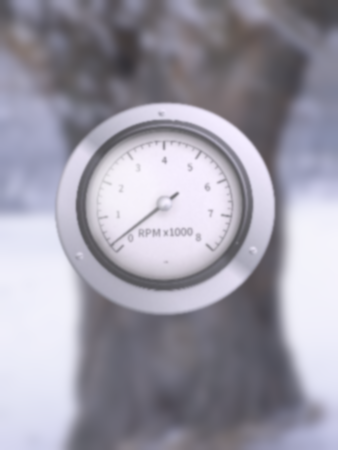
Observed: rpm 200
